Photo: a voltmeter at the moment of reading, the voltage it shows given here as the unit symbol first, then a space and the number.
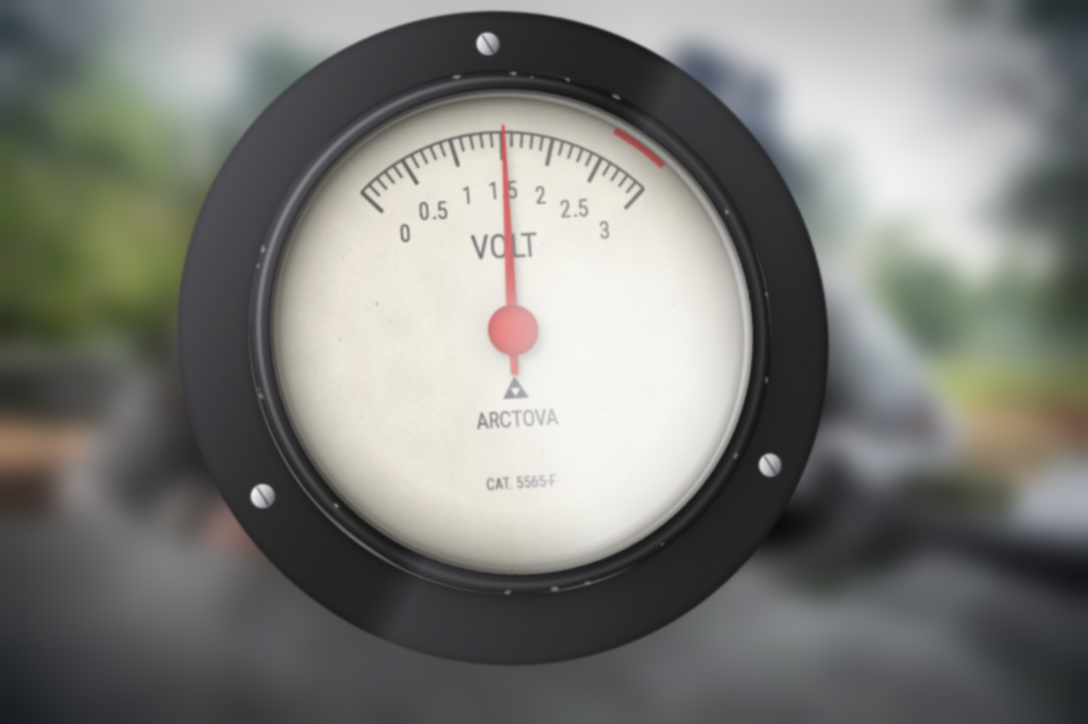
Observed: V 1.5
